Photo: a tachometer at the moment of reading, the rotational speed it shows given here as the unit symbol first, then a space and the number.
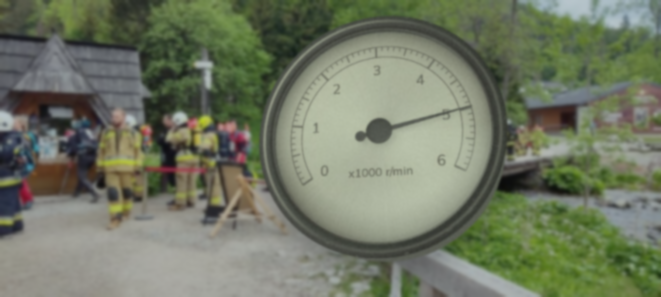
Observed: rpm 5000
